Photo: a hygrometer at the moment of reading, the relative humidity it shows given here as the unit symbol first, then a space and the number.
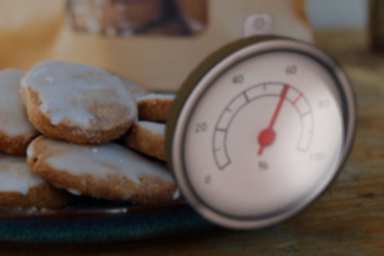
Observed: % 60
